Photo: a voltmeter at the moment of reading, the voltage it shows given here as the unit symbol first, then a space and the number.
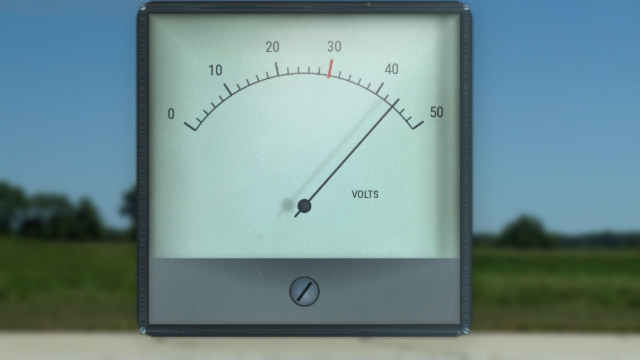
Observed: V 44
